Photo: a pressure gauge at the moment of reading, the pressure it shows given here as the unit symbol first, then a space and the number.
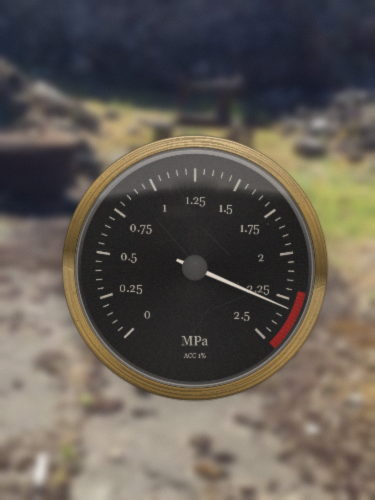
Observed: MPa 2.3
